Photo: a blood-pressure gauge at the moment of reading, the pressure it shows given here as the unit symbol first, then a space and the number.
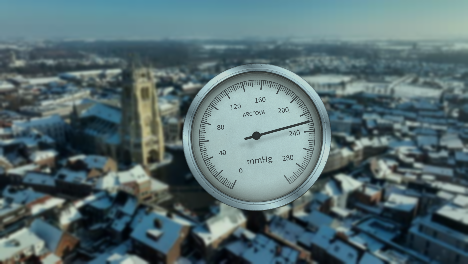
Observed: mmHg 230
